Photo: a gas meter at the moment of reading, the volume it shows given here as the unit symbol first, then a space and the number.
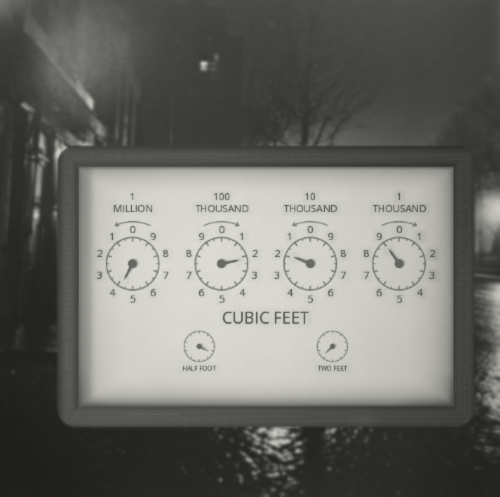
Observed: ft³ 421900
